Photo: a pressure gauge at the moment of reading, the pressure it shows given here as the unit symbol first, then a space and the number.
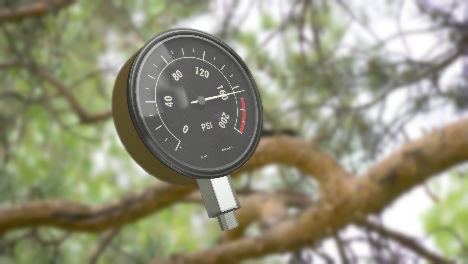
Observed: psi 165
